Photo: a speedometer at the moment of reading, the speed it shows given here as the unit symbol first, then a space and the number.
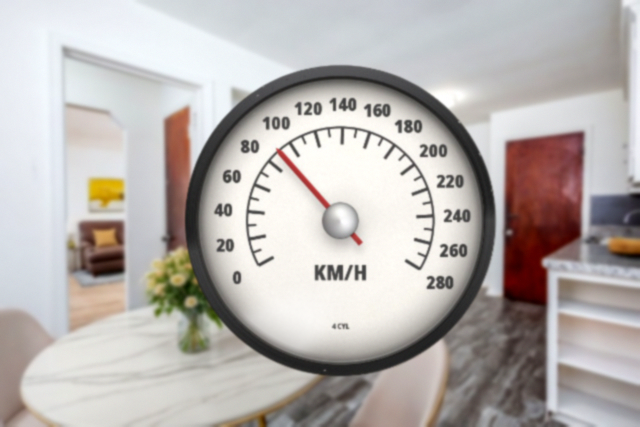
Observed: km/h 90
